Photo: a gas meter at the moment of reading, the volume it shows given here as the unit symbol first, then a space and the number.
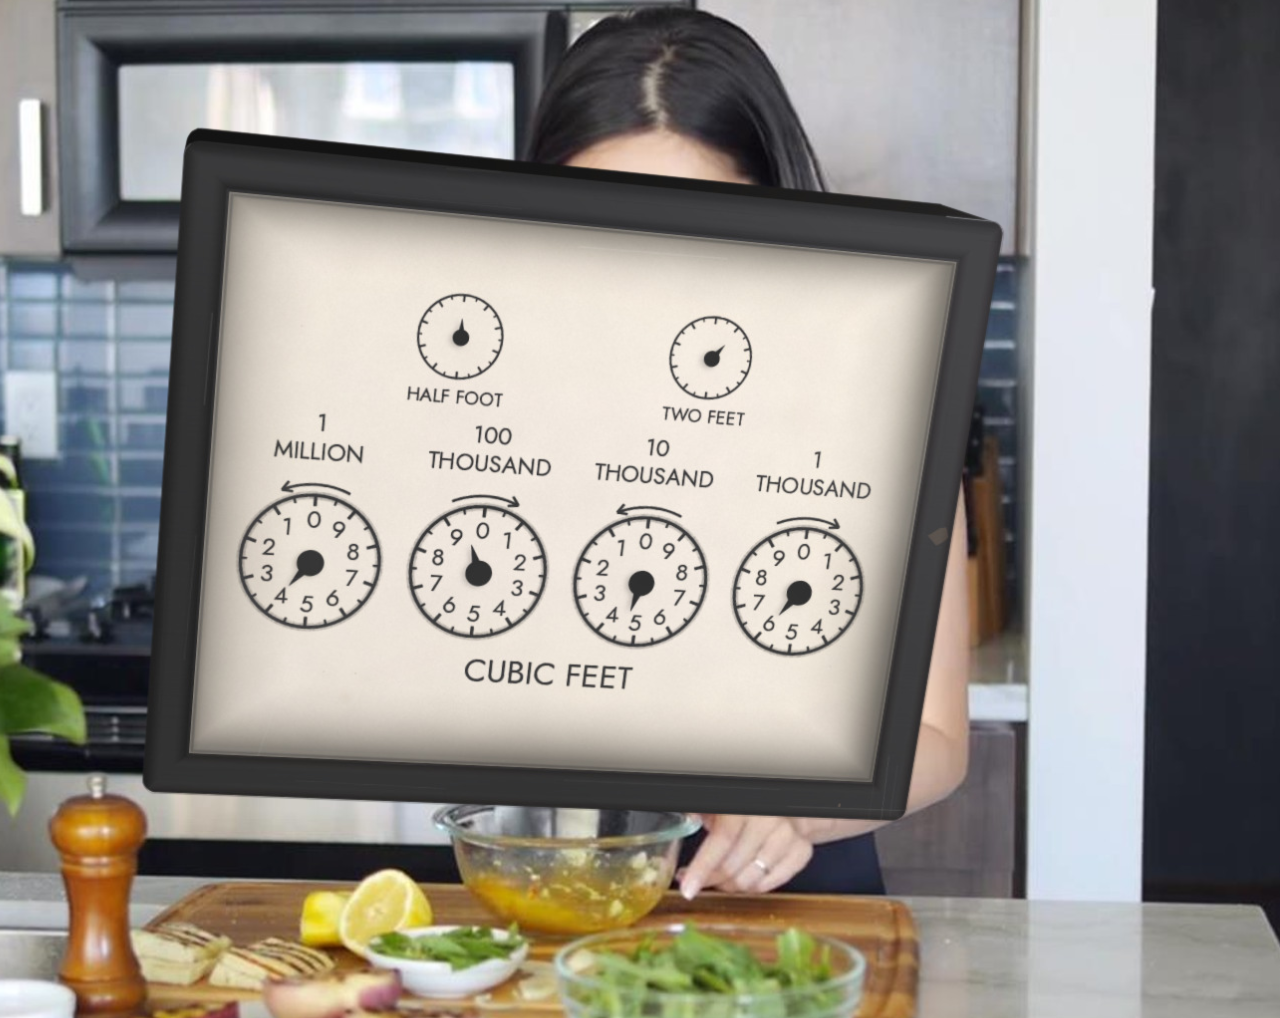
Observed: ft³ 394600
